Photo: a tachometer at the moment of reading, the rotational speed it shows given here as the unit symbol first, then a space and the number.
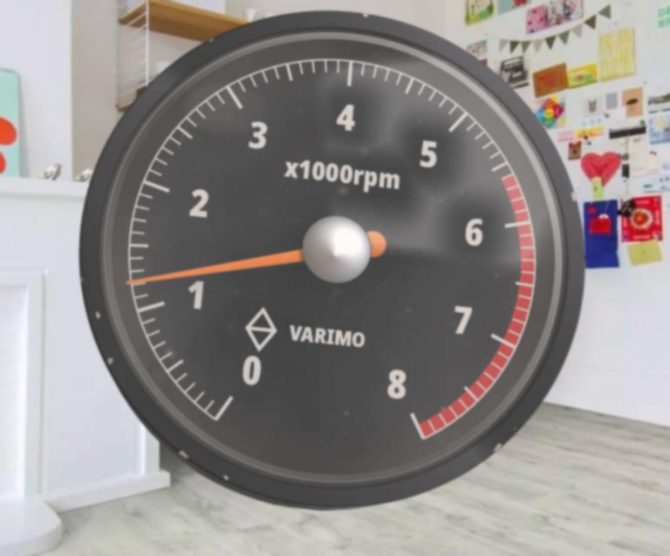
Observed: rpm 1200
